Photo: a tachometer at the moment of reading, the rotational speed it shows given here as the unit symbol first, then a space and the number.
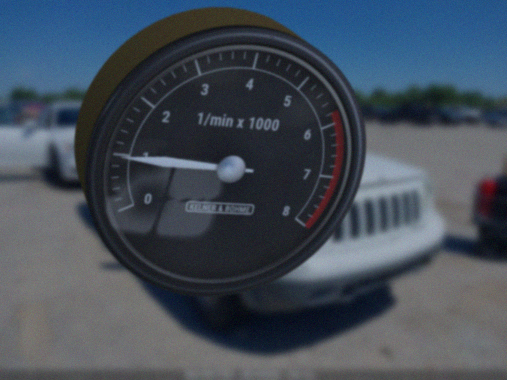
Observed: rpm 1000
